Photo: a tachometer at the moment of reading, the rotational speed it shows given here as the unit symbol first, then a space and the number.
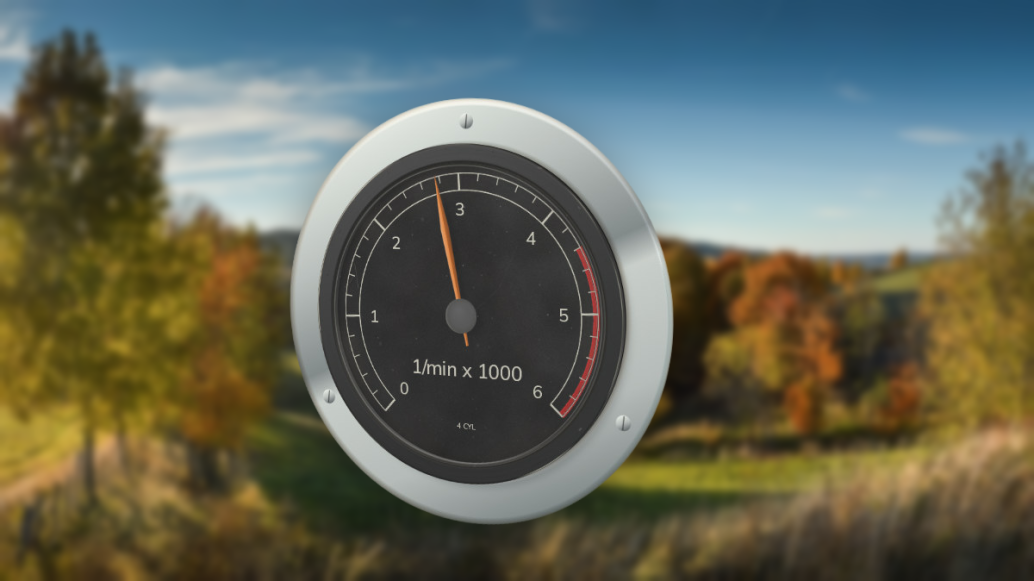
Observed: rpm 2800
